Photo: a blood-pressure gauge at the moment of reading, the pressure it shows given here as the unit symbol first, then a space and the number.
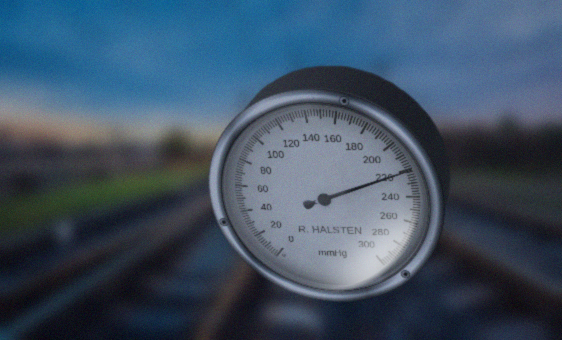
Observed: mmHg 220
